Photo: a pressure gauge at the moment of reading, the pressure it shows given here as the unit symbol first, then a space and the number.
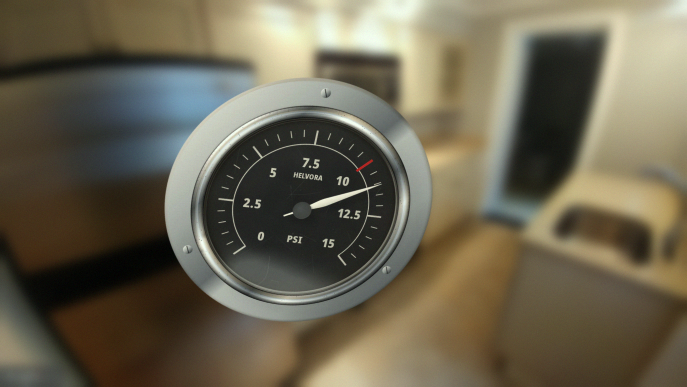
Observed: psi 11
